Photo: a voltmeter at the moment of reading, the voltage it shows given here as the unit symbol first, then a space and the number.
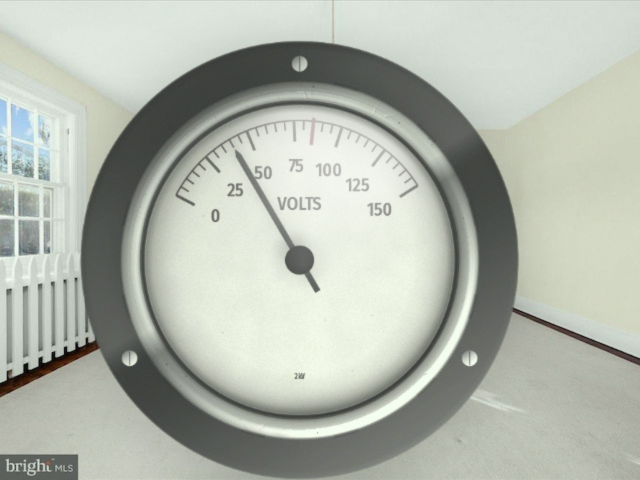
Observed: V 40
